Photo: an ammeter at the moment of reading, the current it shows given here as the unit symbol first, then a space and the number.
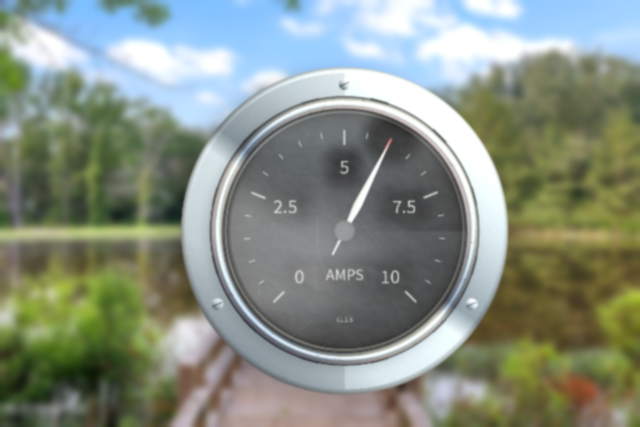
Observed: A 6
